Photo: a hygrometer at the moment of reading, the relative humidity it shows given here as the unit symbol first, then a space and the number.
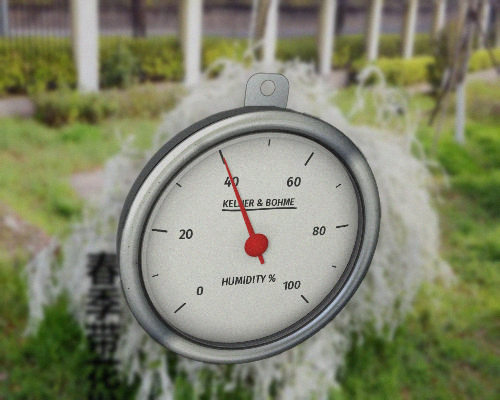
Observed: % 40
